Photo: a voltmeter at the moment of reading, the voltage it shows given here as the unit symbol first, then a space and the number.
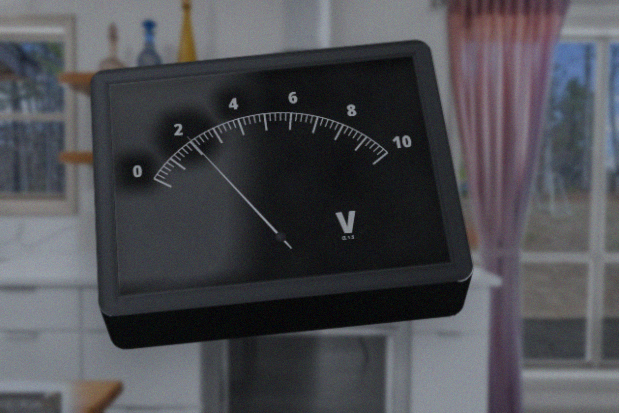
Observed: V 2
